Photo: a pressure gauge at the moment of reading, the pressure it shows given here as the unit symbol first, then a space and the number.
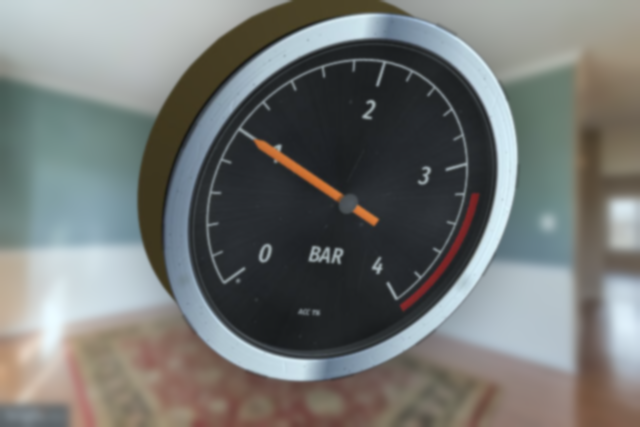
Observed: bar 1
